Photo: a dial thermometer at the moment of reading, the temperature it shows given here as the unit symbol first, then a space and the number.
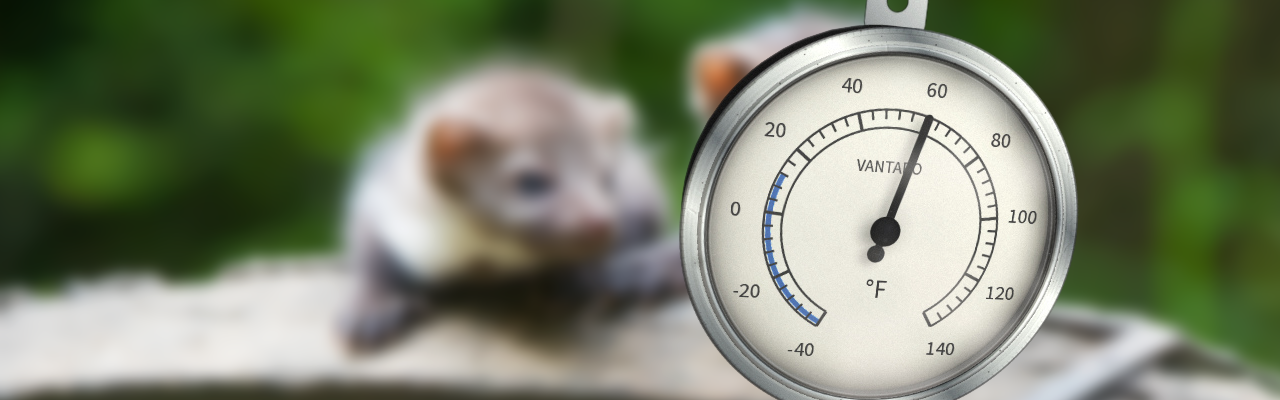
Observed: °F 60
